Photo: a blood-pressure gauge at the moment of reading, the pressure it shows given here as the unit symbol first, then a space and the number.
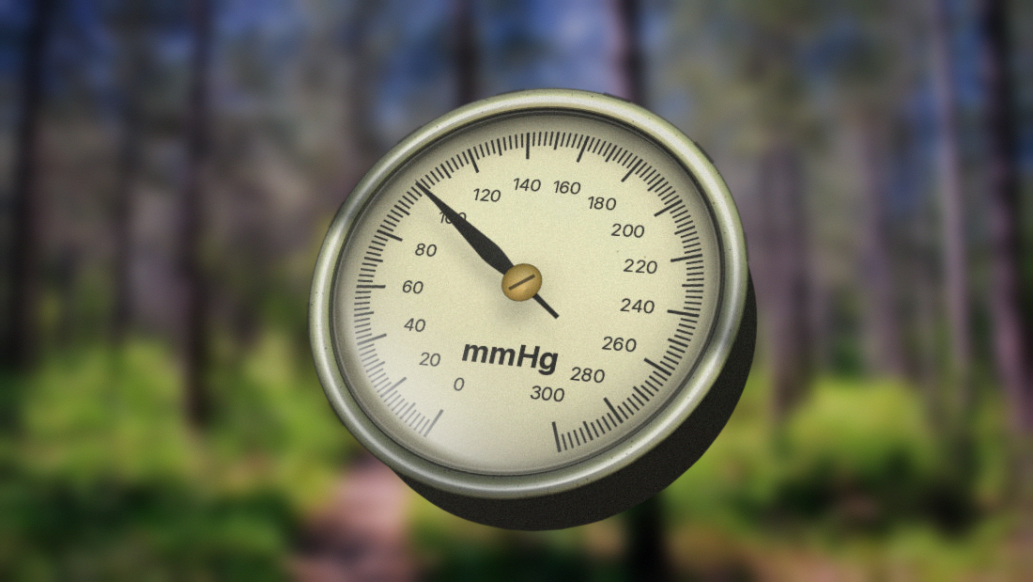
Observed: mmHg 100
